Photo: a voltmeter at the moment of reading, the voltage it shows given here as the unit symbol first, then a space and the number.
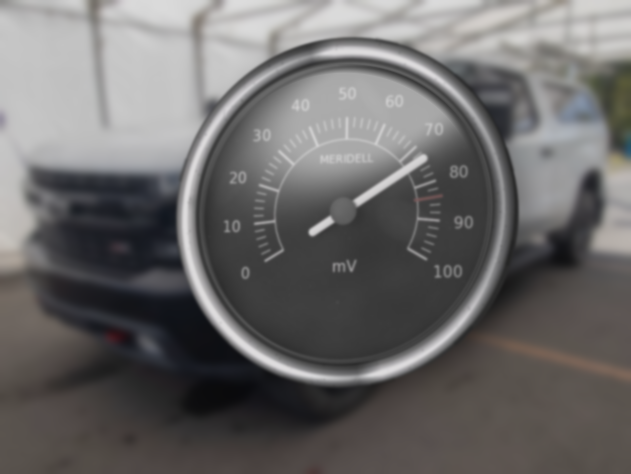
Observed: mV 74
